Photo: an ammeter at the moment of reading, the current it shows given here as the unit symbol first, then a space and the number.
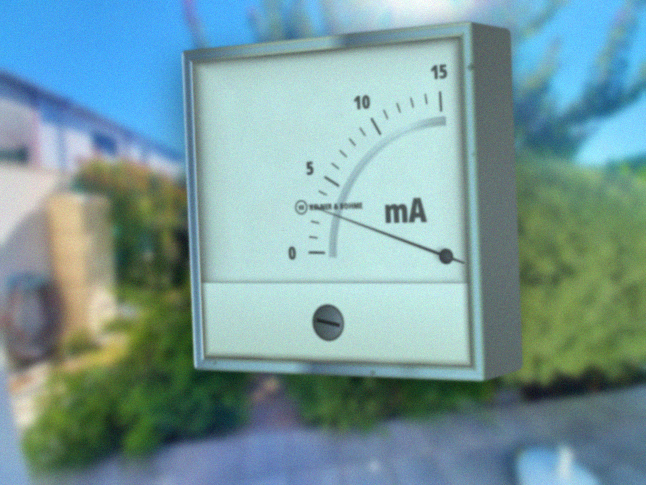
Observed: mA 3
